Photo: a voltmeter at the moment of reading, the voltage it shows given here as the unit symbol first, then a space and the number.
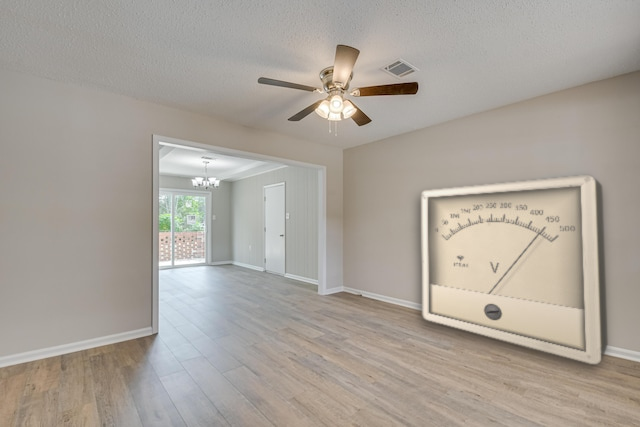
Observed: V 450
